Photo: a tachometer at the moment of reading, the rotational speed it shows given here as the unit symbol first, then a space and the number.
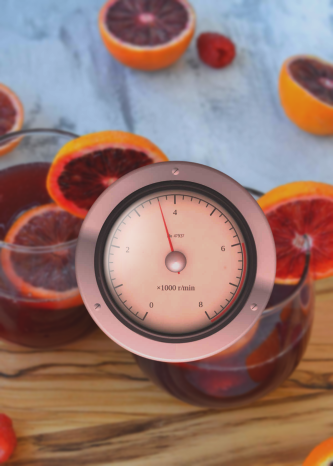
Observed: rpm 3600
